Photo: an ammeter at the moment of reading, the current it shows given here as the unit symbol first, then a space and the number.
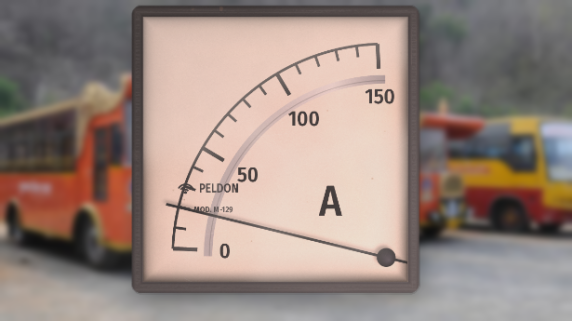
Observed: A 20
